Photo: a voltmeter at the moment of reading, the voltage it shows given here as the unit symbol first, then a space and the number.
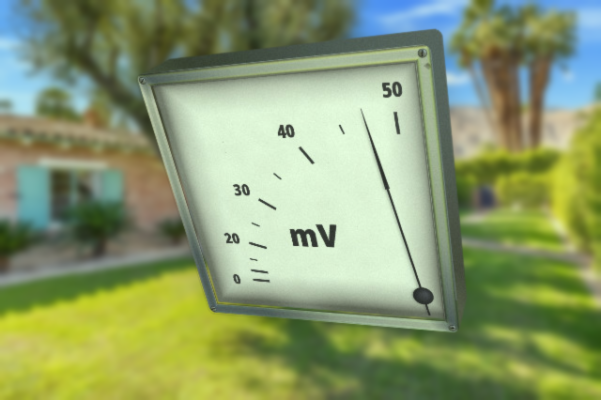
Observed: mV 47.5
